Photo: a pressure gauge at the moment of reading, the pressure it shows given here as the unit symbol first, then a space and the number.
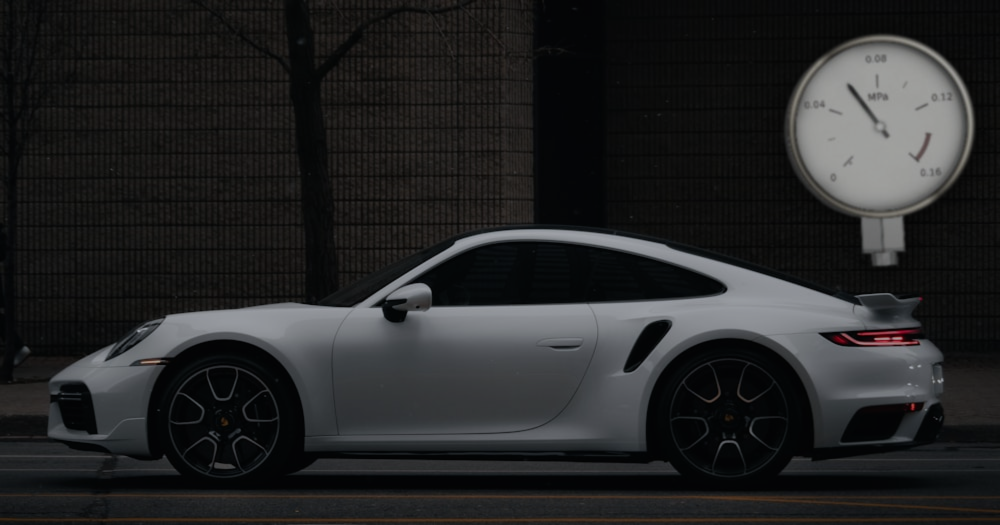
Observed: MPa 0.06
